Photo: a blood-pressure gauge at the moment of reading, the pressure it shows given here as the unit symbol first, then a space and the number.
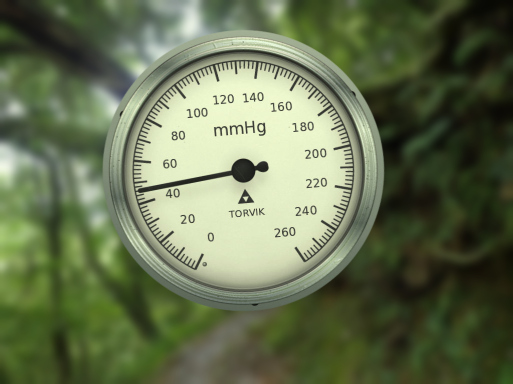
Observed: mmHg 46
